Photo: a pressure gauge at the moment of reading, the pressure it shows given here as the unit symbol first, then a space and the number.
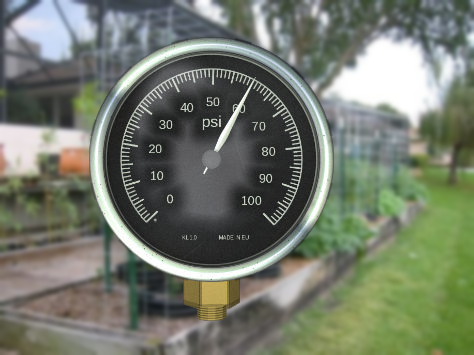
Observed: psi 60
